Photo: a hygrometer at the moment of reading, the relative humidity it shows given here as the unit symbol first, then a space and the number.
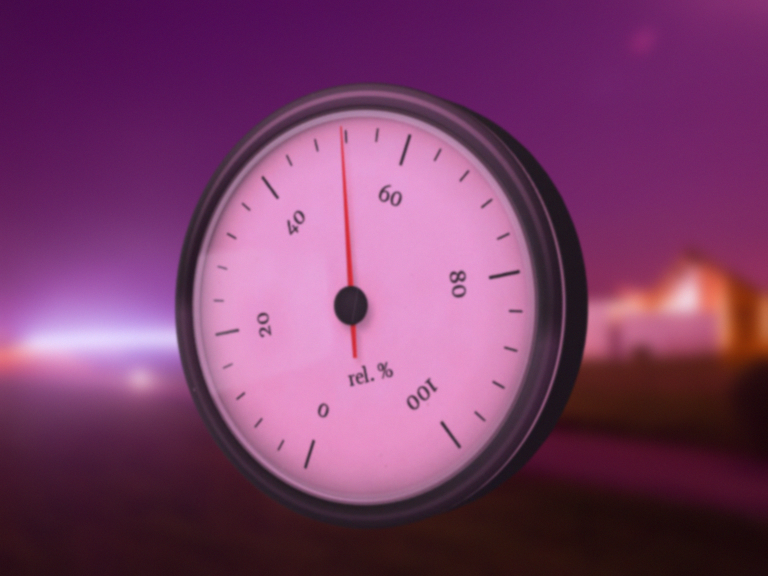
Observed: % 52
